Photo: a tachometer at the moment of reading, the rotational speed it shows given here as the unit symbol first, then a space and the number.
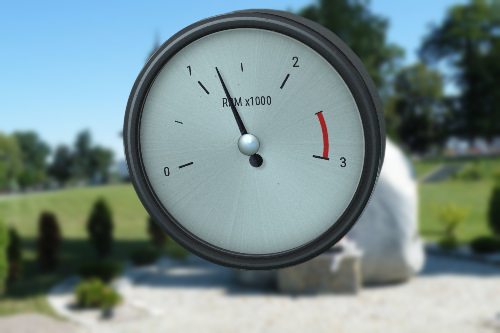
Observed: rpm 1250
